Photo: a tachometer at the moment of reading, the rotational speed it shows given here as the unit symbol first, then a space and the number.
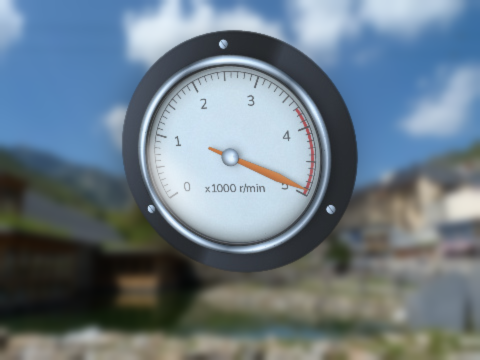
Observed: rpm 4900
